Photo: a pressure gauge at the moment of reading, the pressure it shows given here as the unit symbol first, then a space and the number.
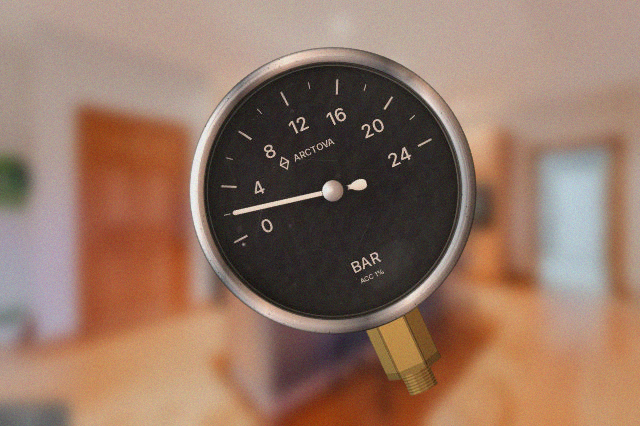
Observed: bar 2
